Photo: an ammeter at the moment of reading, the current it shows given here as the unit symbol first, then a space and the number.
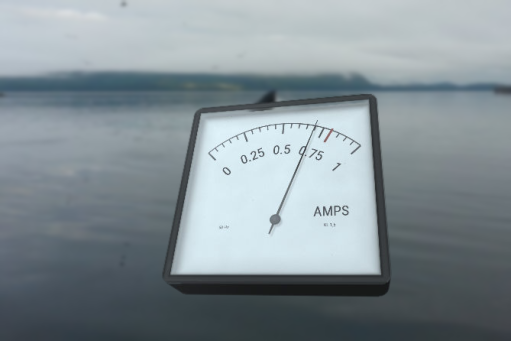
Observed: A 0.7
